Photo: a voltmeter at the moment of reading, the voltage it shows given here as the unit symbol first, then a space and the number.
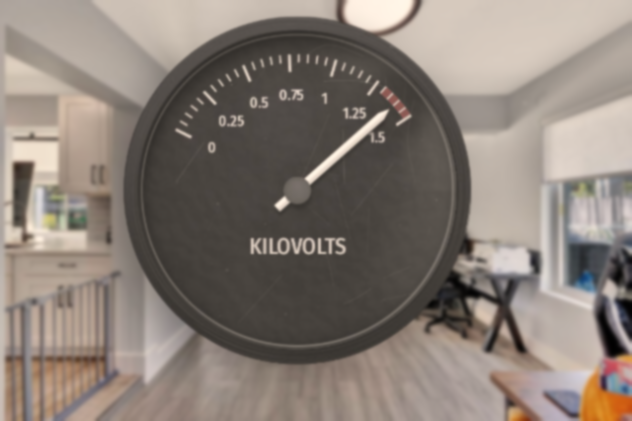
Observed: kV 1.4
